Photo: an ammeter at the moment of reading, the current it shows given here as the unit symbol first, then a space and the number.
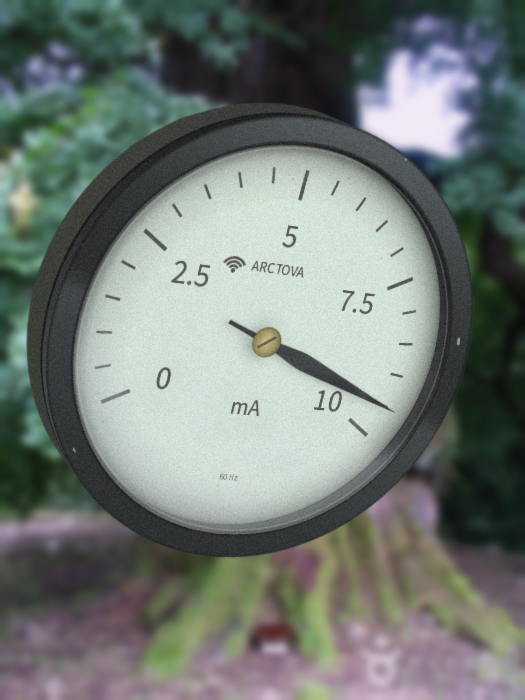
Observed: mA 9.5
